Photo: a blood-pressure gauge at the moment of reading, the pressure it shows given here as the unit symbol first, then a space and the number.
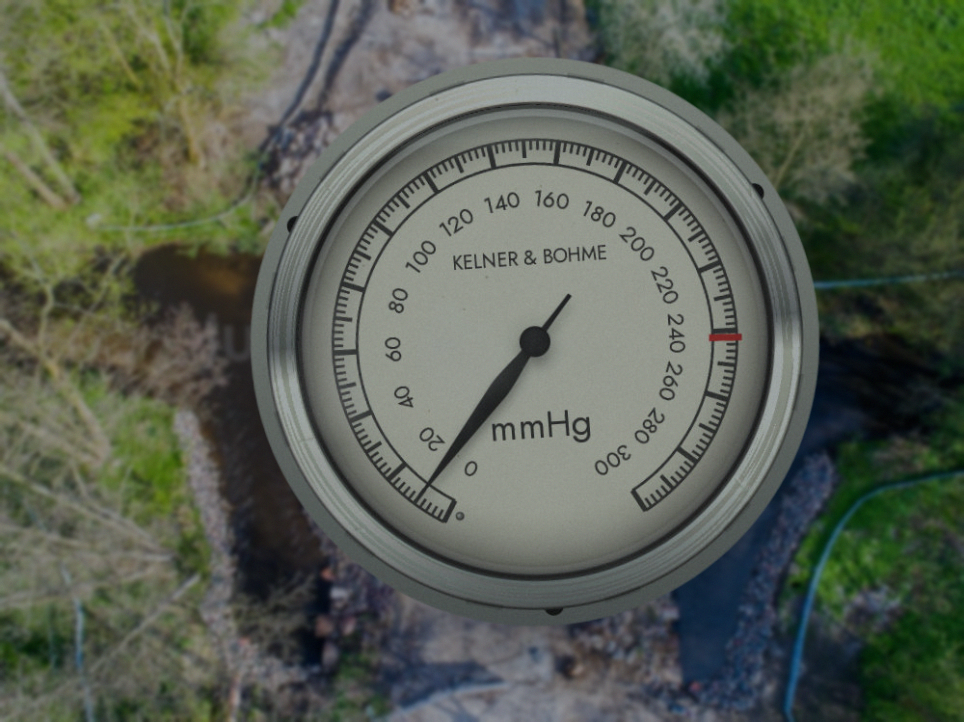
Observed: mmHg 10
